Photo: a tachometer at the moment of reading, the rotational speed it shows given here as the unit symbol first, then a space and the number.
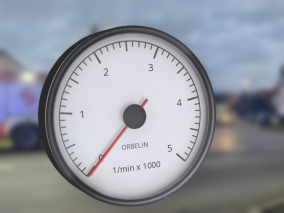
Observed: rpm 0
